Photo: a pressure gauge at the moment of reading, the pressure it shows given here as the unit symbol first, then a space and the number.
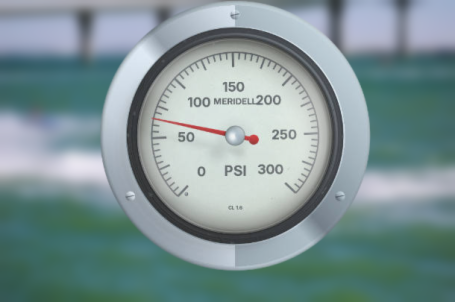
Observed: psi 65
